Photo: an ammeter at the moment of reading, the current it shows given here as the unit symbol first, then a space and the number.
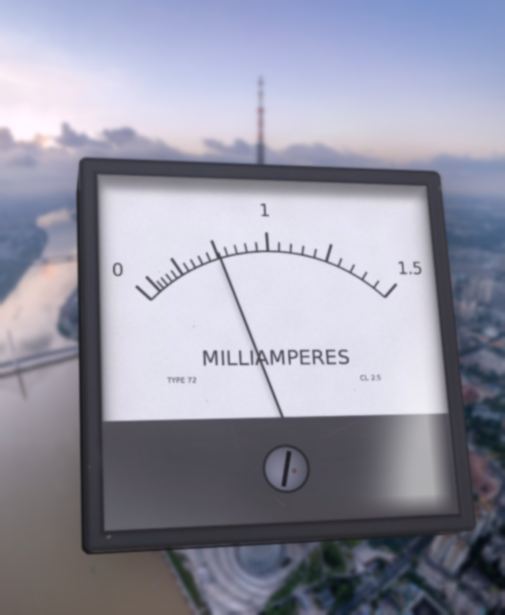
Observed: mA 0.75
